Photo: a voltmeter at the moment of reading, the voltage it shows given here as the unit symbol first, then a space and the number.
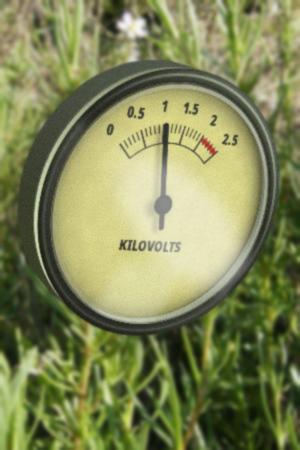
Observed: kV 1
